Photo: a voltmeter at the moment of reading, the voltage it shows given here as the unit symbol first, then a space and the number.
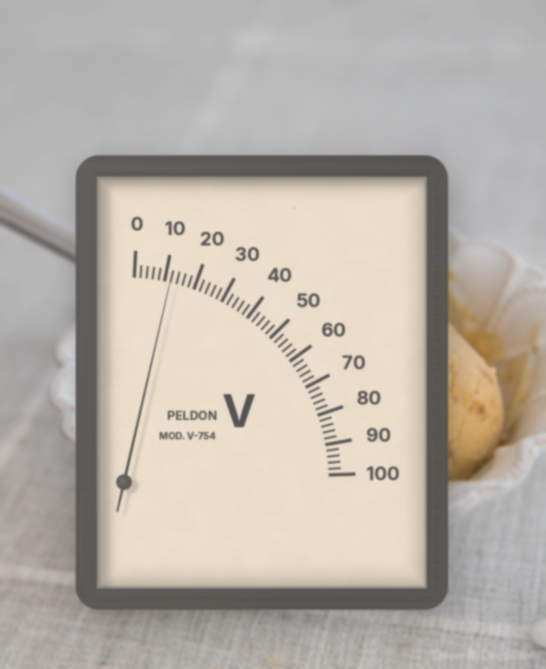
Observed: V 12
